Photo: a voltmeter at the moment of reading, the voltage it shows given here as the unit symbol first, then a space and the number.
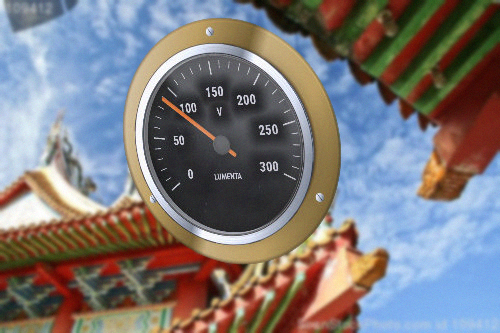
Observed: V 90
